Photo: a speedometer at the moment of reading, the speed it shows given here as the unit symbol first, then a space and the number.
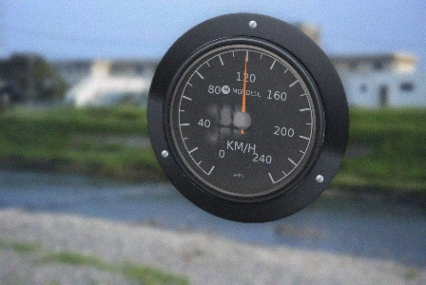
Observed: km/h 120
